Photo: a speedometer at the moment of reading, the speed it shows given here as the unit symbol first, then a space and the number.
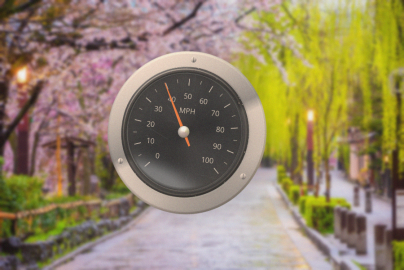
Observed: mph 40
